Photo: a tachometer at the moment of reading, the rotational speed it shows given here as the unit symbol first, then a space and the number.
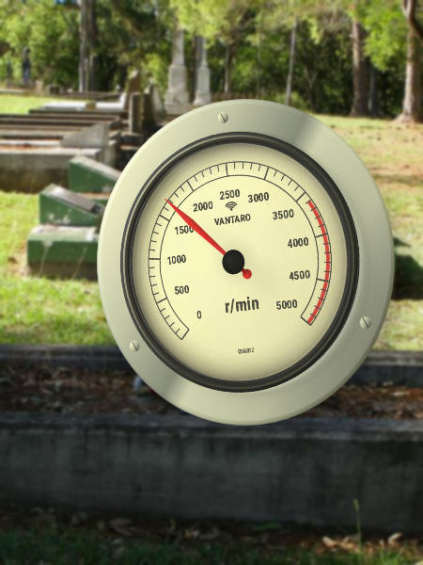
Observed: rpm 1700
